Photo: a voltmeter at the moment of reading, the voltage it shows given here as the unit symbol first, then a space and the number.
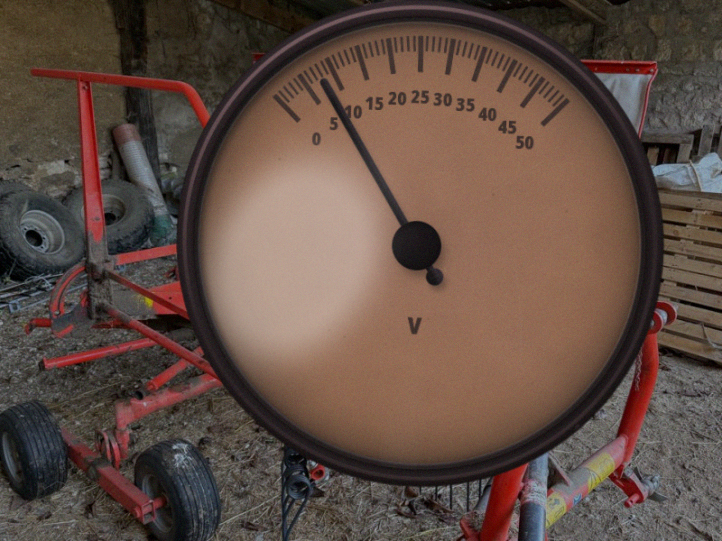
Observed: V 8
